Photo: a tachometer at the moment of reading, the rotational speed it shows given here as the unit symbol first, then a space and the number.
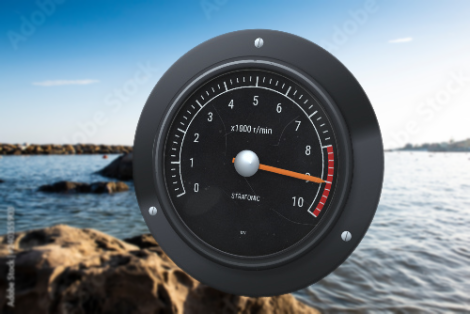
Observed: rpm 9000
